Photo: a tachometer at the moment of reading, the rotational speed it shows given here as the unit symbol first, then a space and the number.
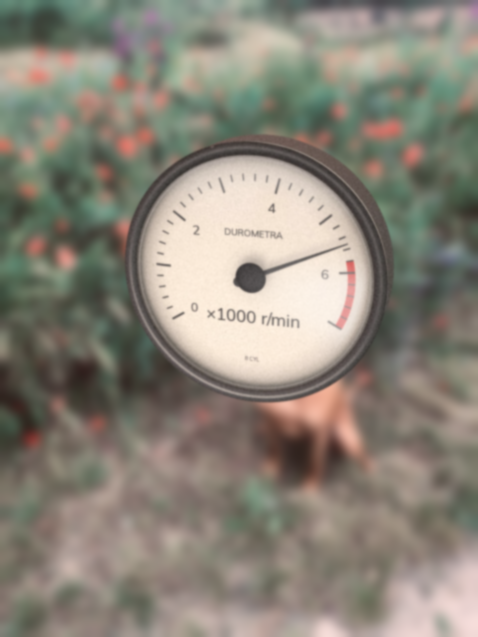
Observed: rpm 5500
